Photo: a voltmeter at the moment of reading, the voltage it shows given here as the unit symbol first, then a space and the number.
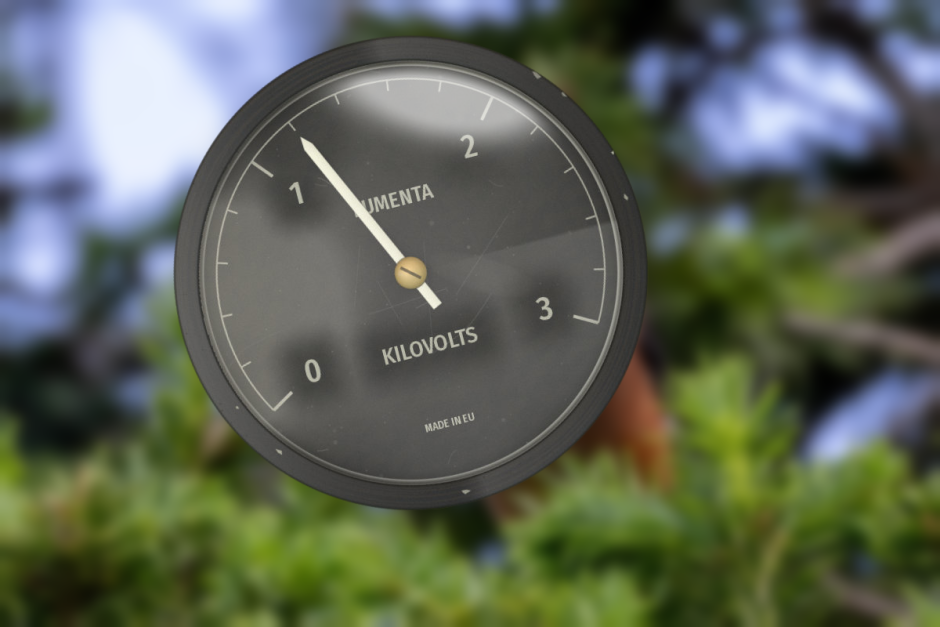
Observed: kV 1.2
